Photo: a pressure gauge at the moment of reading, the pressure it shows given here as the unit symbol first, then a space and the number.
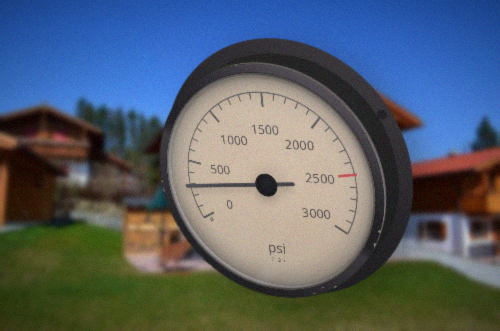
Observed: psi 300
